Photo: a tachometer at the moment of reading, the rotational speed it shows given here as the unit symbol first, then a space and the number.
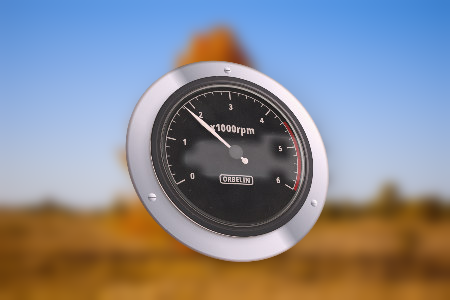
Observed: rpm 1800
